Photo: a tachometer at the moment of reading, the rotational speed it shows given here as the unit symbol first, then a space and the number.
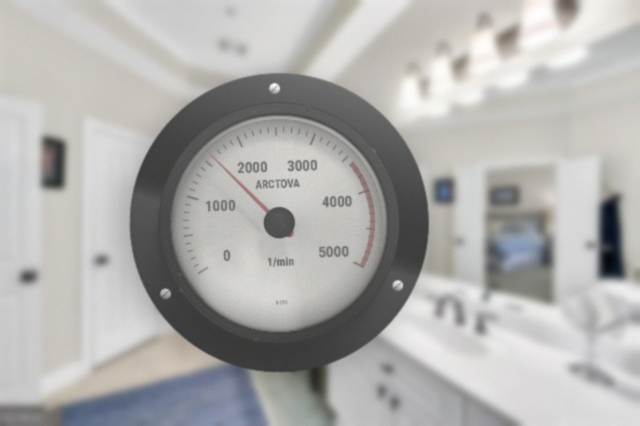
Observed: rpm 1600
